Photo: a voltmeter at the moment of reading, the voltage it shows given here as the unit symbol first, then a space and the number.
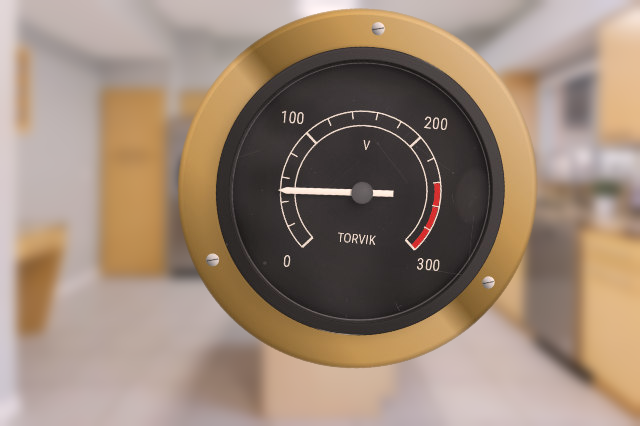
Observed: V 50
